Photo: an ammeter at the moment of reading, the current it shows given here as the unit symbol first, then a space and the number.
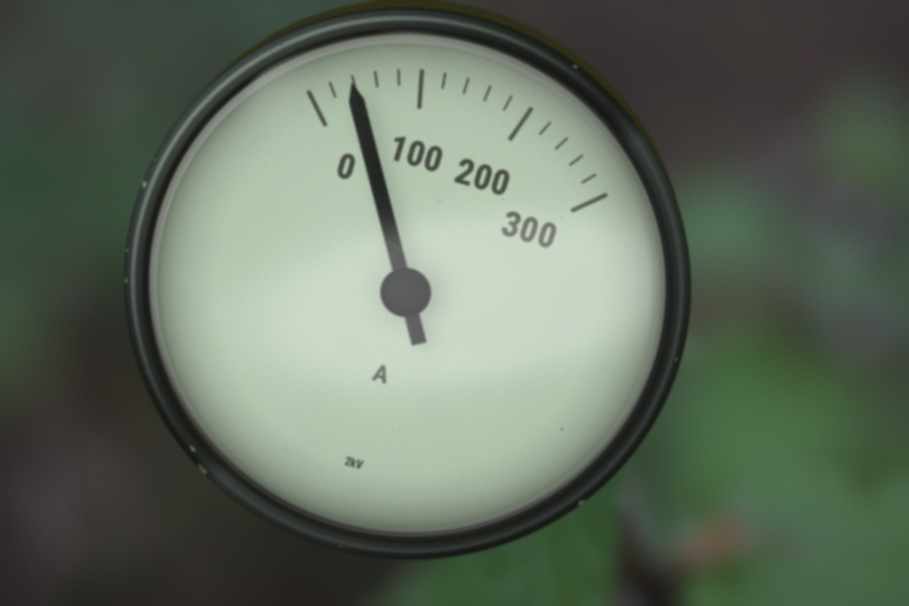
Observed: A 40
